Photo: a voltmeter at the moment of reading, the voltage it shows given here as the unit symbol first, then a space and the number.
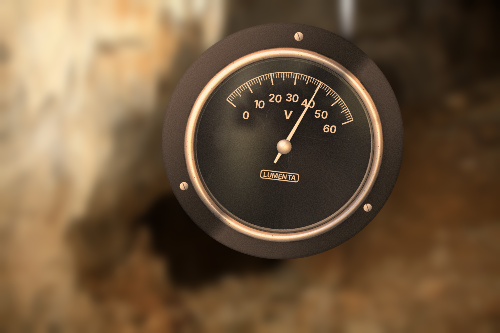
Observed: V 40
